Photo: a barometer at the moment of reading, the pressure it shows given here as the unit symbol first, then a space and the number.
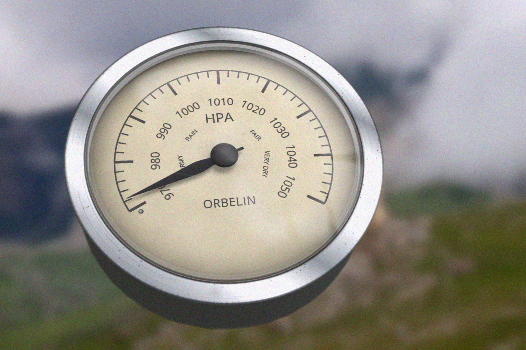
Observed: hPa 972
